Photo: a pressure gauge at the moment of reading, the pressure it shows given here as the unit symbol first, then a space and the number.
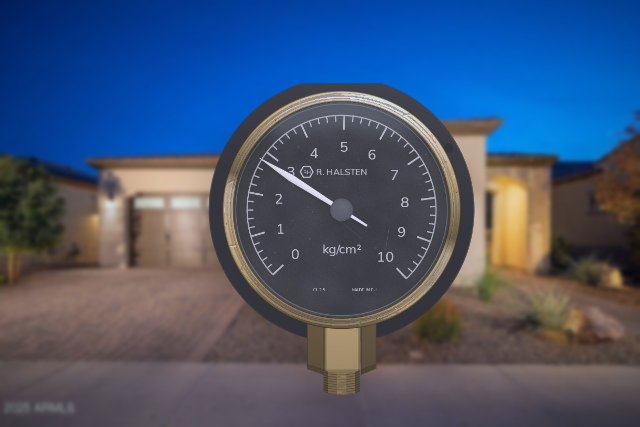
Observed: kg/cm² 2.8
